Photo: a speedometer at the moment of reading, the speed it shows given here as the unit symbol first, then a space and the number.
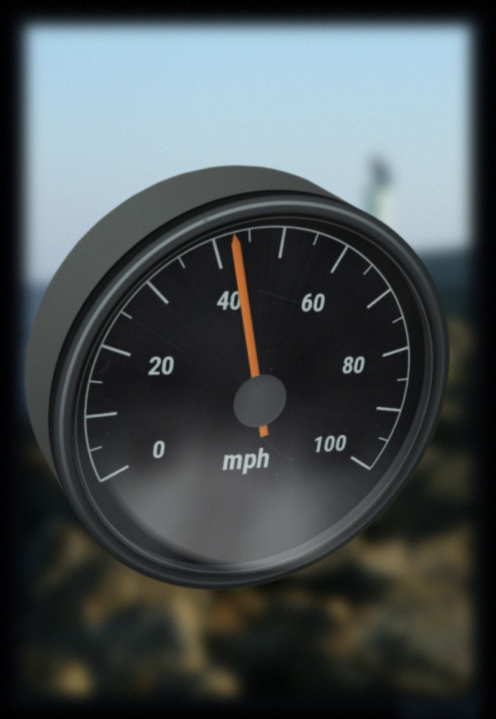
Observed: mph 42.5
